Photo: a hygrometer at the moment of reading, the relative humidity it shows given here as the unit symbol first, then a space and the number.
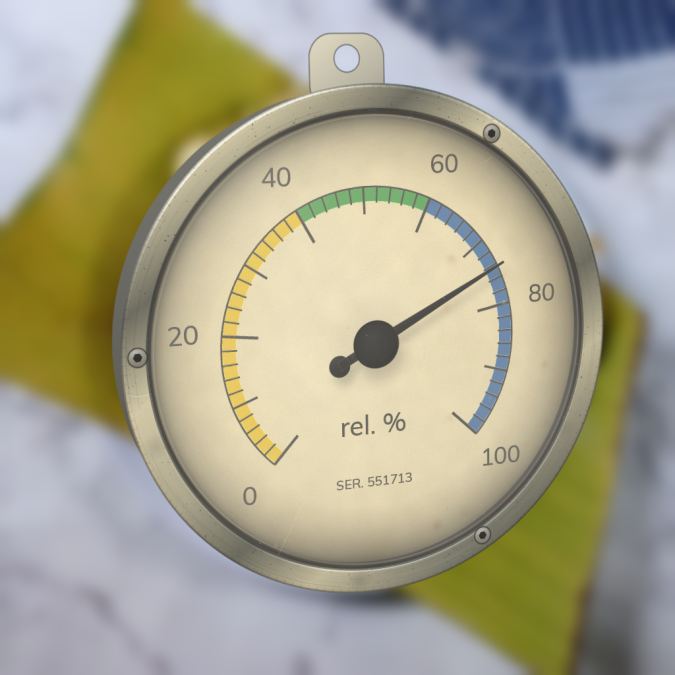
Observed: % 74
